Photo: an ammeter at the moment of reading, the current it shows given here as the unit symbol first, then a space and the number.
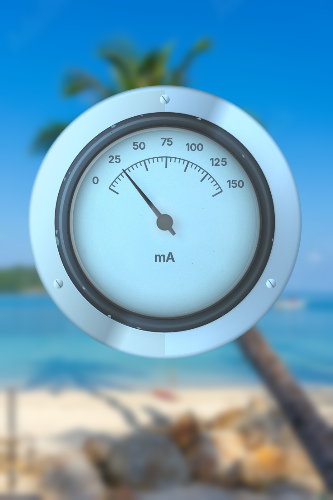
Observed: mA 25
